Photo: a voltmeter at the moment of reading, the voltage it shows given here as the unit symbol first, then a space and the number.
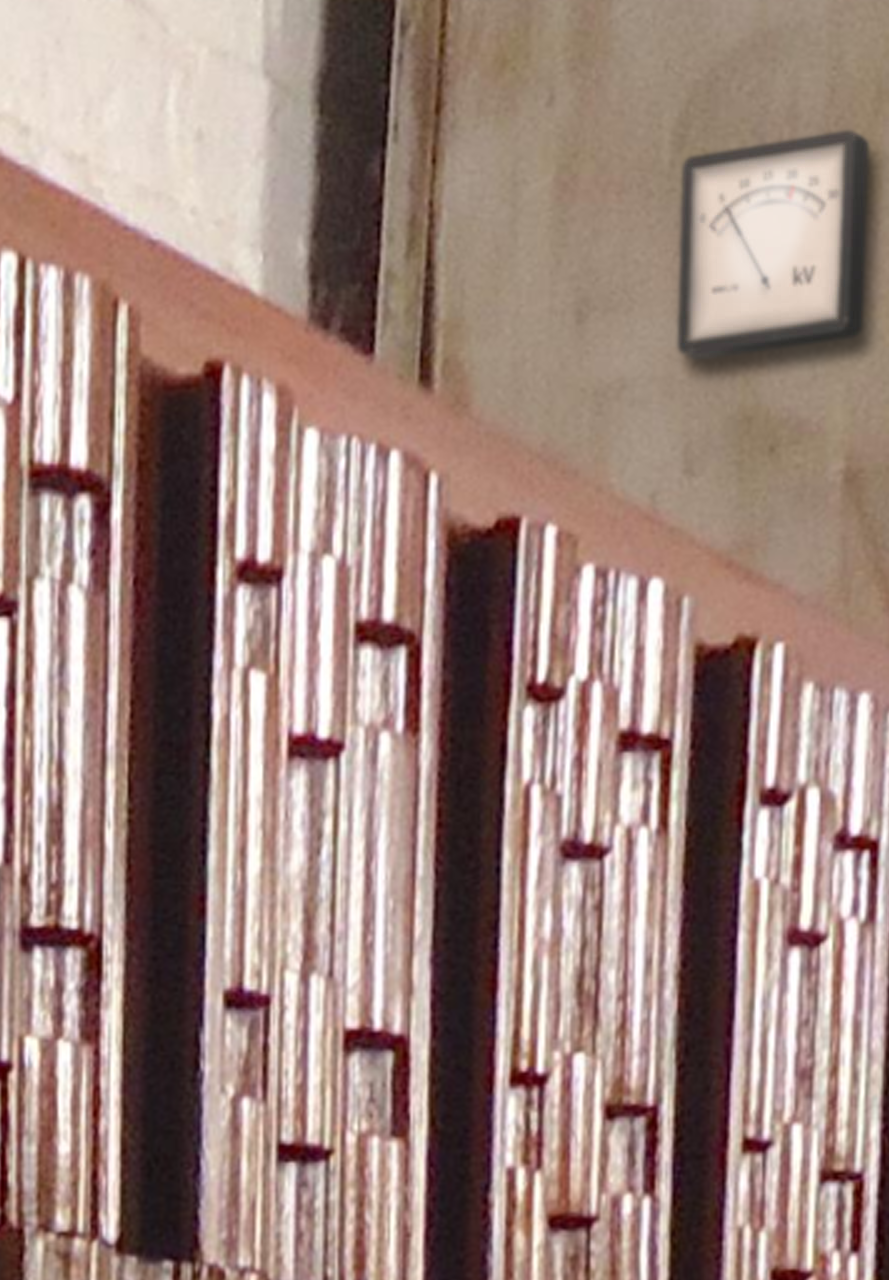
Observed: kV 5
